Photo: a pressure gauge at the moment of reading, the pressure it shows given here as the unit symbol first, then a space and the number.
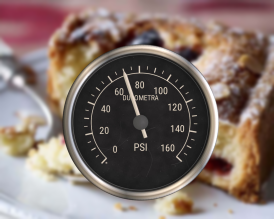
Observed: psi 70
